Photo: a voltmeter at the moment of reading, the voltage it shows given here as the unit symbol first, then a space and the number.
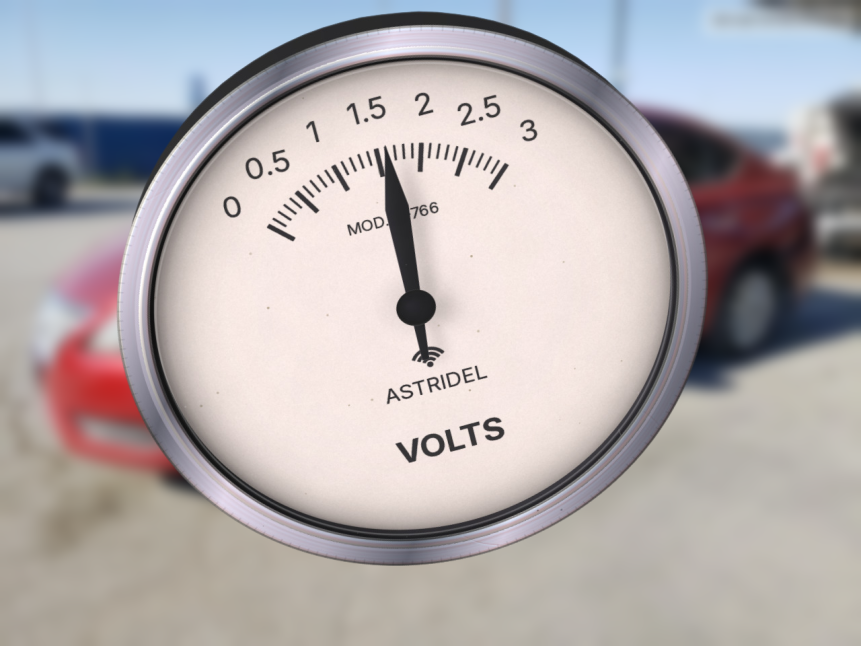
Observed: V 1.6
